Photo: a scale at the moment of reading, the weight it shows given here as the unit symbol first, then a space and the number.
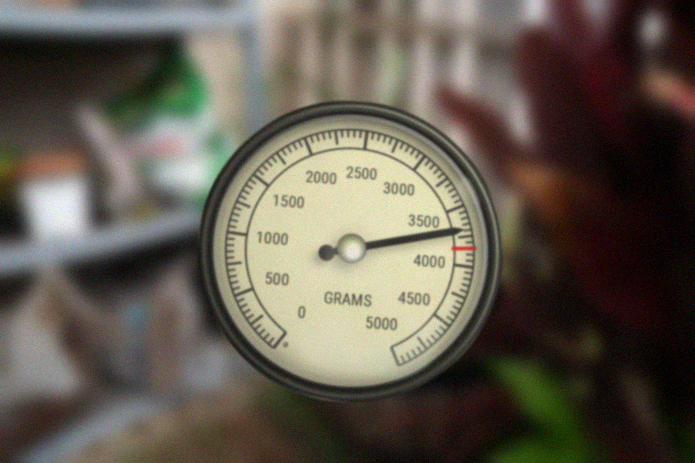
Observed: g 3700
